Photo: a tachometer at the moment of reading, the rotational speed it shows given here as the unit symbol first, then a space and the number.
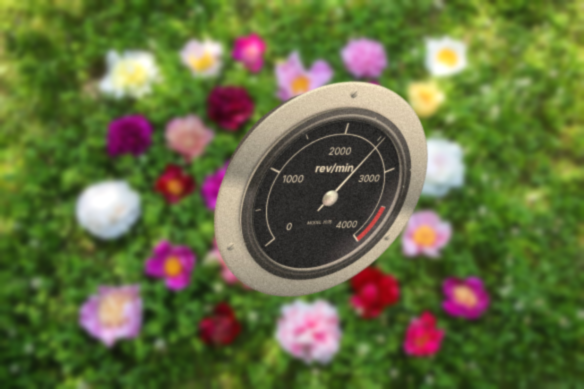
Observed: rpm 2500
